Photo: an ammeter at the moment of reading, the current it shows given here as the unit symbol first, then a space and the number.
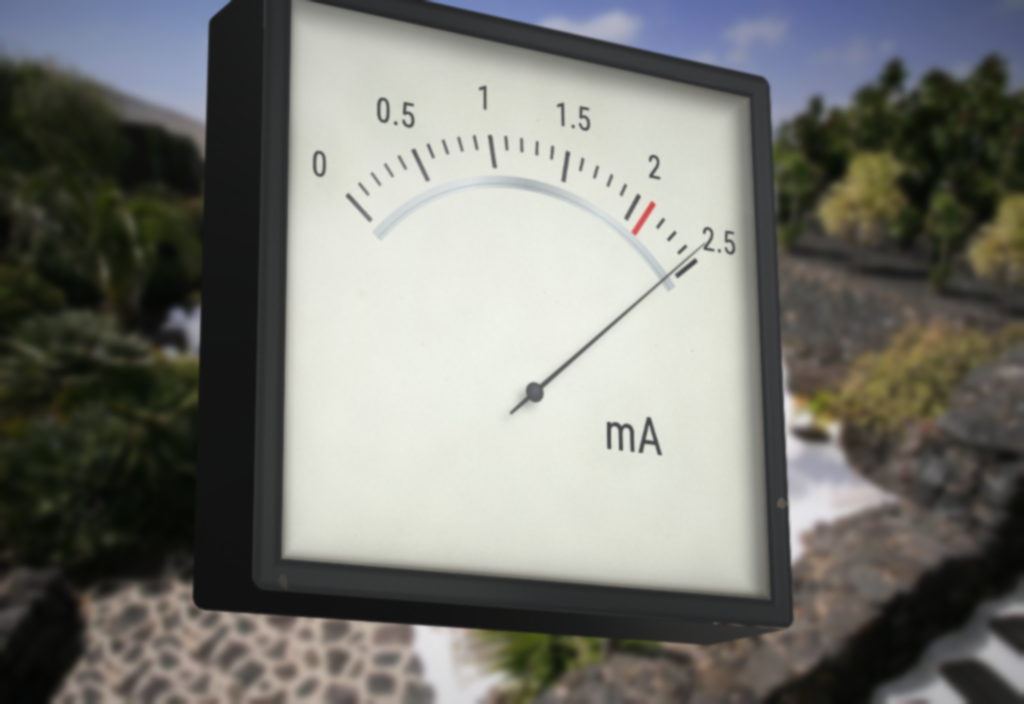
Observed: mA 2.45
